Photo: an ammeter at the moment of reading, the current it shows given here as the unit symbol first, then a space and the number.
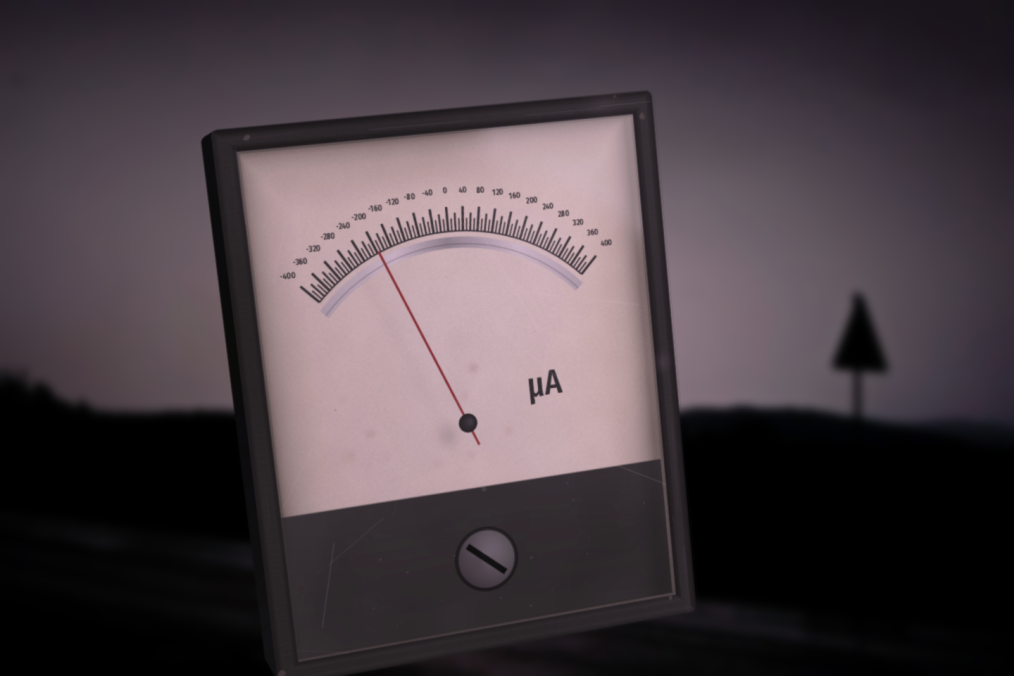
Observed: µA -200
